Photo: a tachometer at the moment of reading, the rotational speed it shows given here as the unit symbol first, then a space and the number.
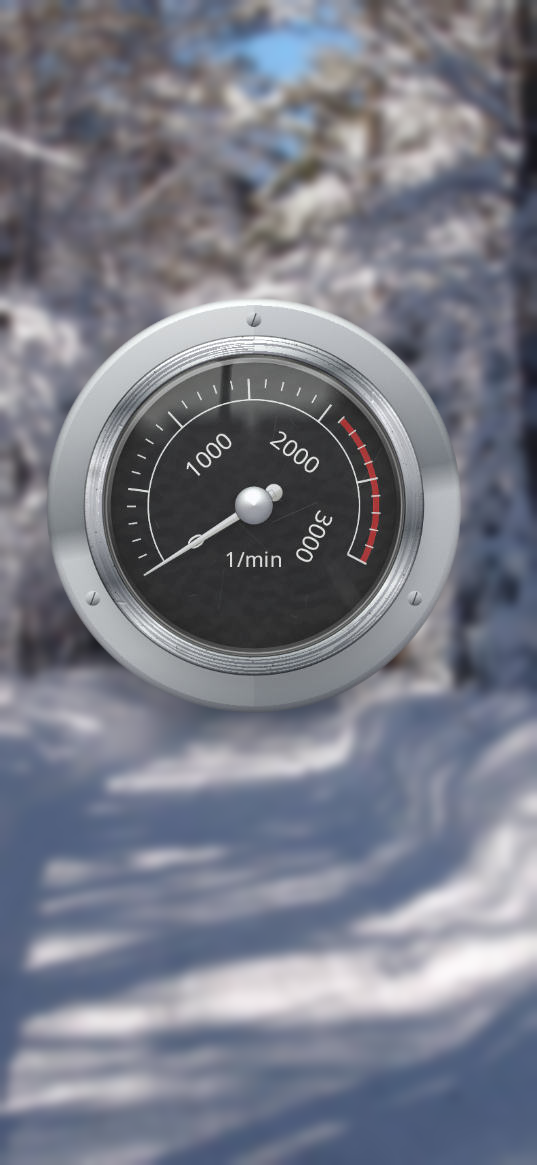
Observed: rpm 0
